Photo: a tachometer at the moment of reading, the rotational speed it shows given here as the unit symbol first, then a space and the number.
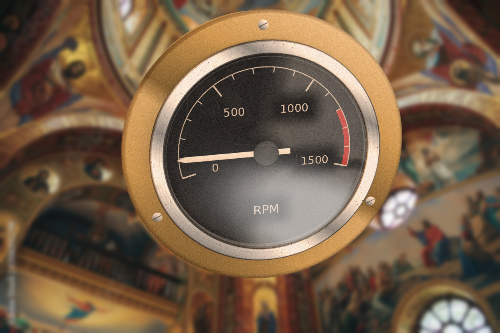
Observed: rpm 100
